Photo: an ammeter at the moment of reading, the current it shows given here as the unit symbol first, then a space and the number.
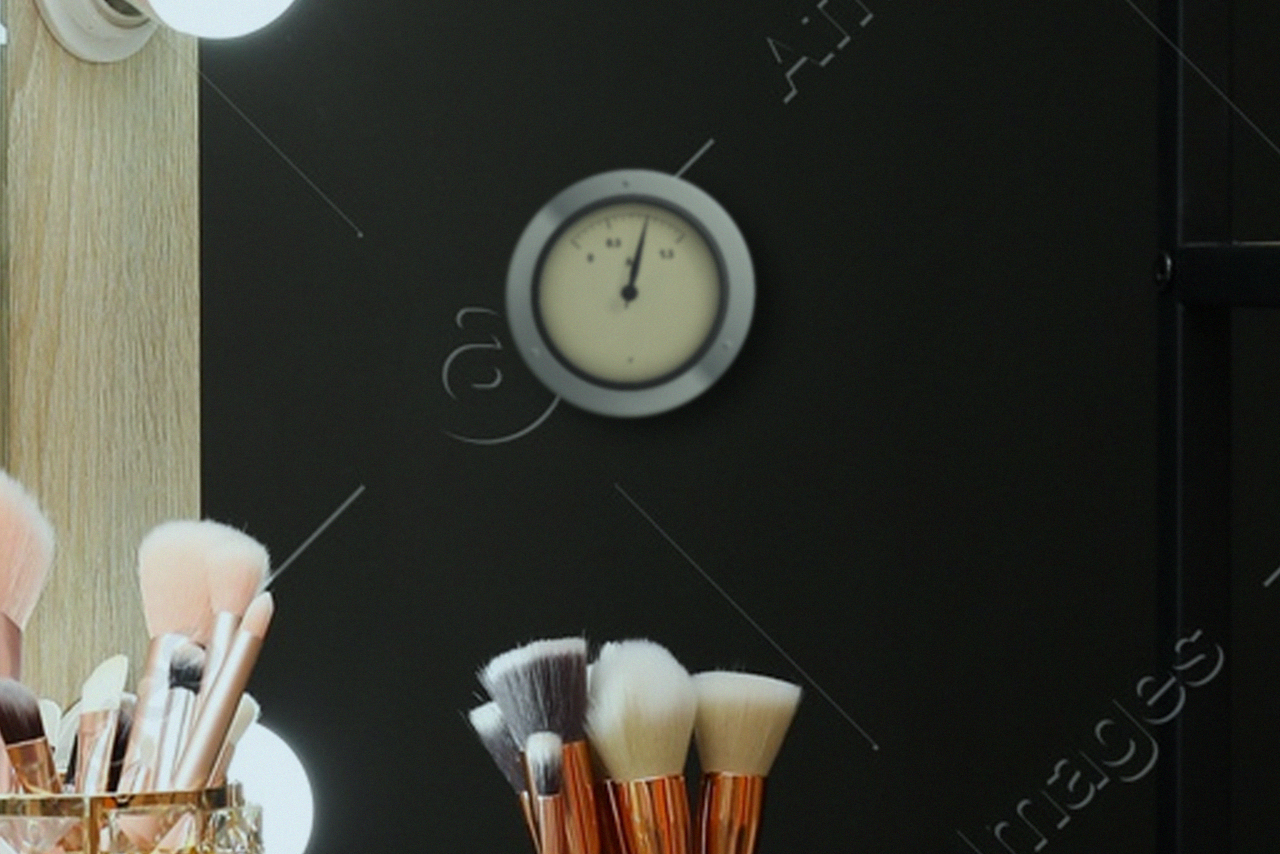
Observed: A 1
